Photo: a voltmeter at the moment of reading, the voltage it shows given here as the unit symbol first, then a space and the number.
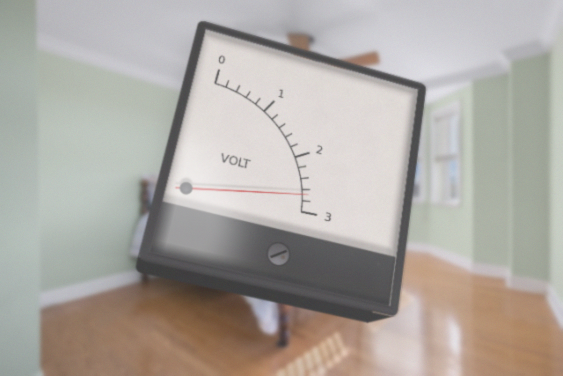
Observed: V 2.7
